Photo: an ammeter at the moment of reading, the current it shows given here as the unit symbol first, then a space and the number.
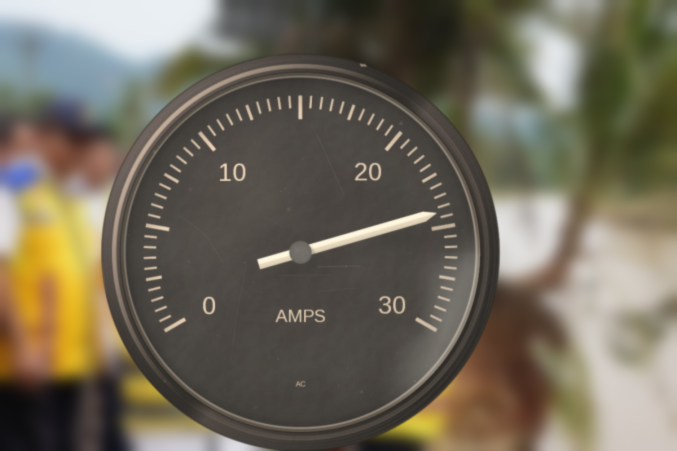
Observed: A 24.25
